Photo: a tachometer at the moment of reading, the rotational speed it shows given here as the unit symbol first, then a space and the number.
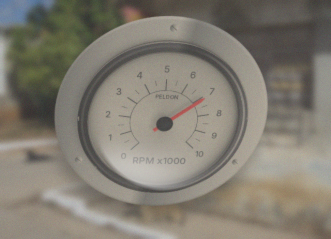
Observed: rpm 7000
